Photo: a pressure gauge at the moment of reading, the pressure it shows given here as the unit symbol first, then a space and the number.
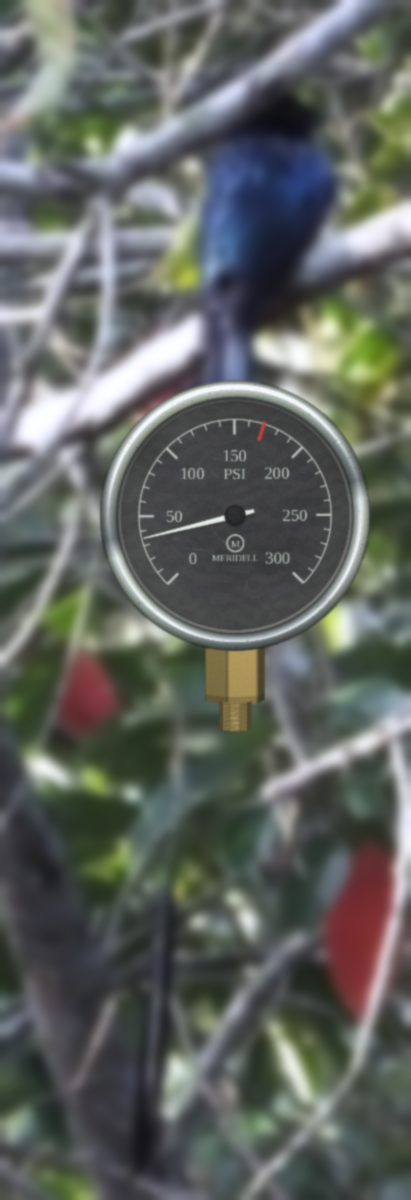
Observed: psi 35
